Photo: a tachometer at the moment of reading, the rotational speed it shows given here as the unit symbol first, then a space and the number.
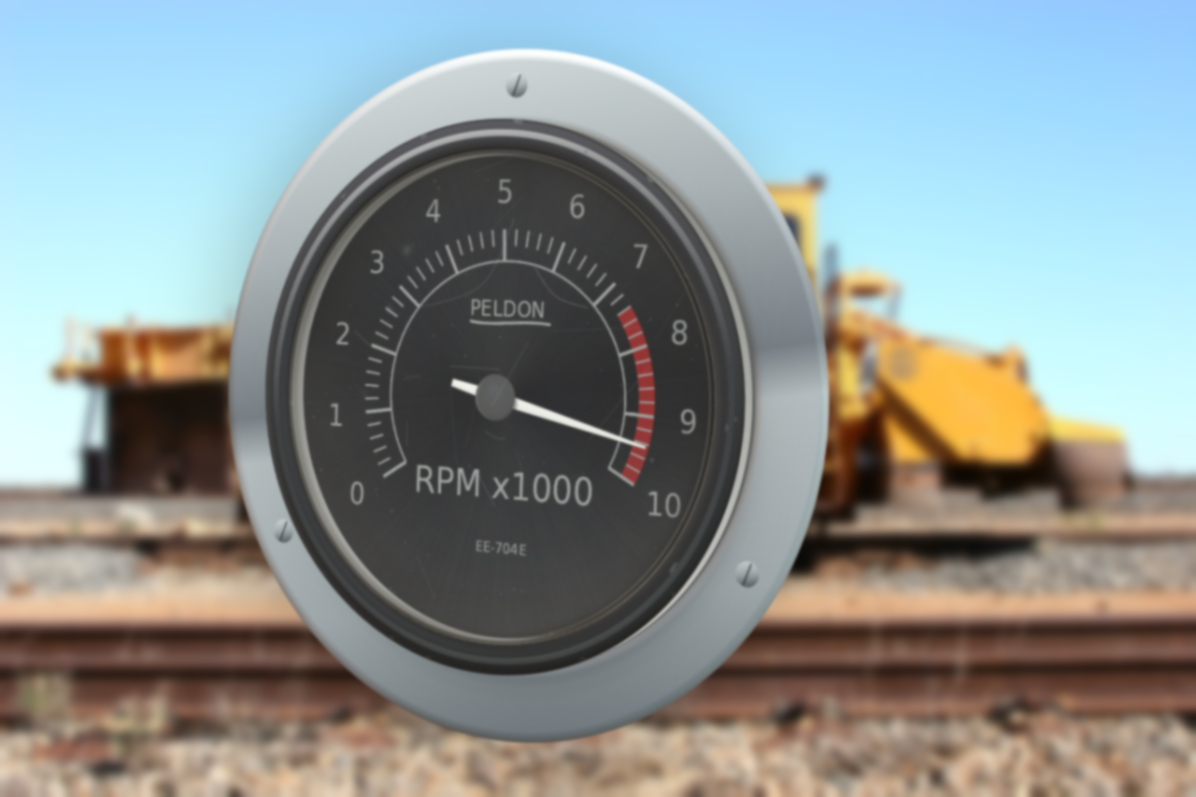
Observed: rpm 9400
